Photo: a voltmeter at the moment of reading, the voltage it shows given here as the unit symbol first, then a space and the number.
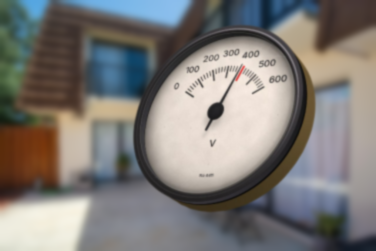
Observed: V 400
